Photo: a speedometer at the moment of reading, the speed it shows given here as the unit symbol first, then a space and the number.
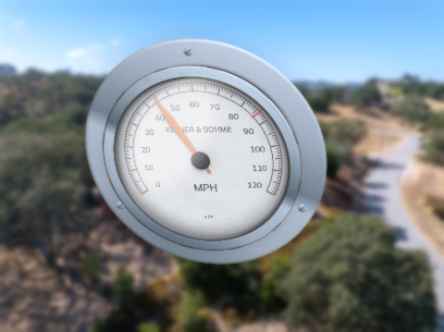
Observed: mph 45
